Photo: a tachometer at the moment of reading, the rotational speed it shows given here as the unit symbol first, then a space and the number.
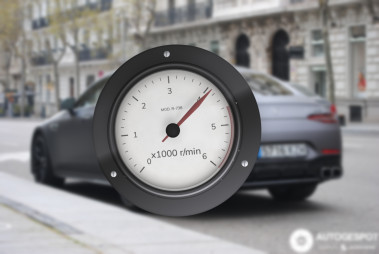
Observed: rpm 4100
